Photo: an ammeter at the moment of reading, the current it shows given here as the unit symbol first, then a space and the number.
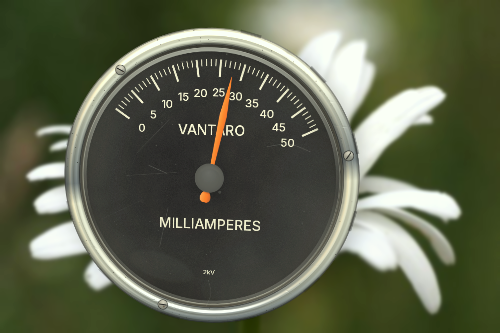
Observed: mA 28
